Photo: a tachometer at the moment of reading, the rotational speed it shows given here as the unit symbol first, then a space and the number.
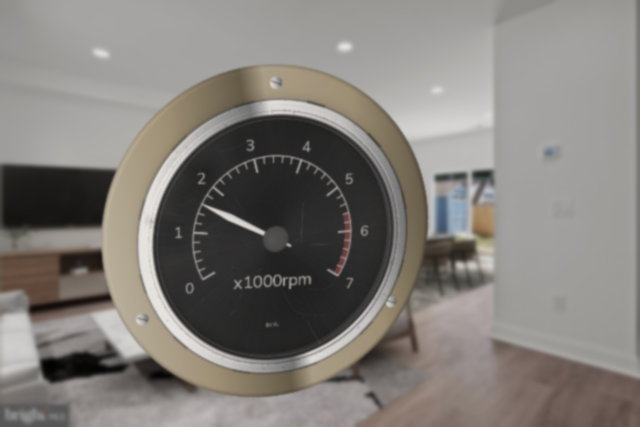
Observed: rpm 1600
